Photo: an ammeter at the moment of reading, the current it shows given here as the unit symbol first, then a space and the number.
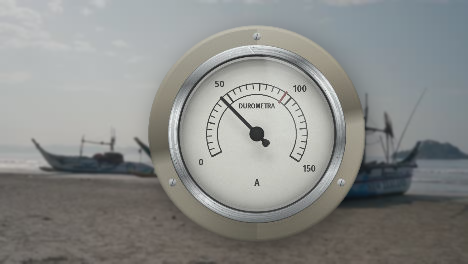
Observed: A 45
